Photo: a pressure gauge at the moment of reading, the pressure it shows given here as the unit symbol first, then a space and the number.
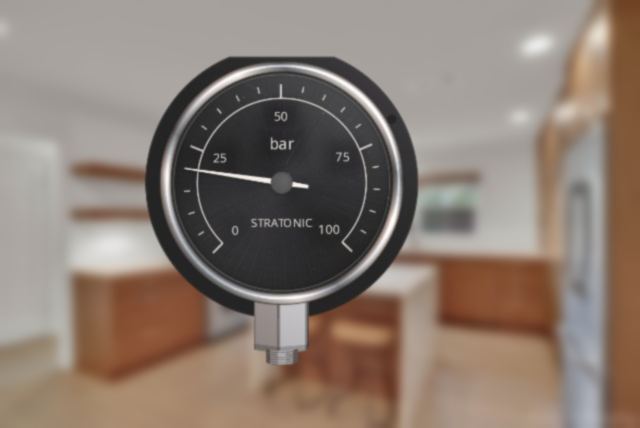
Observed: bar 20
